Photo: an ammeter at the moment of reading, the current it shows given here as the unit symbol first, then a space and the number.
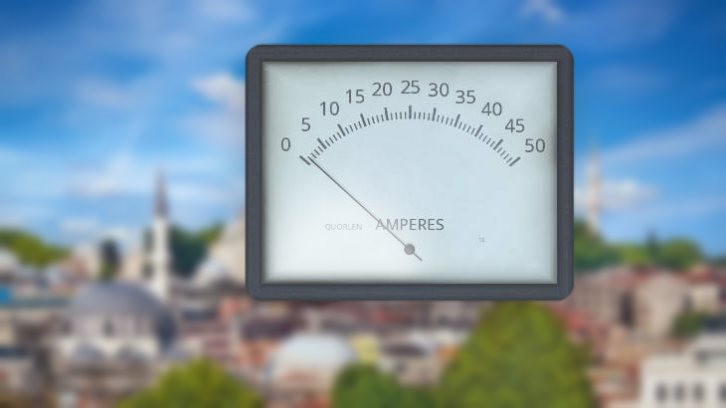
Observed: A 1
